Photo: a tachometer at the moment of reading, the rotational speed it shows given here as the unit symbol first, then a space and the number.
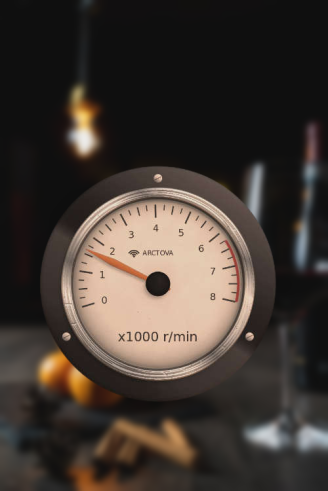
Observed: rpm 1625
